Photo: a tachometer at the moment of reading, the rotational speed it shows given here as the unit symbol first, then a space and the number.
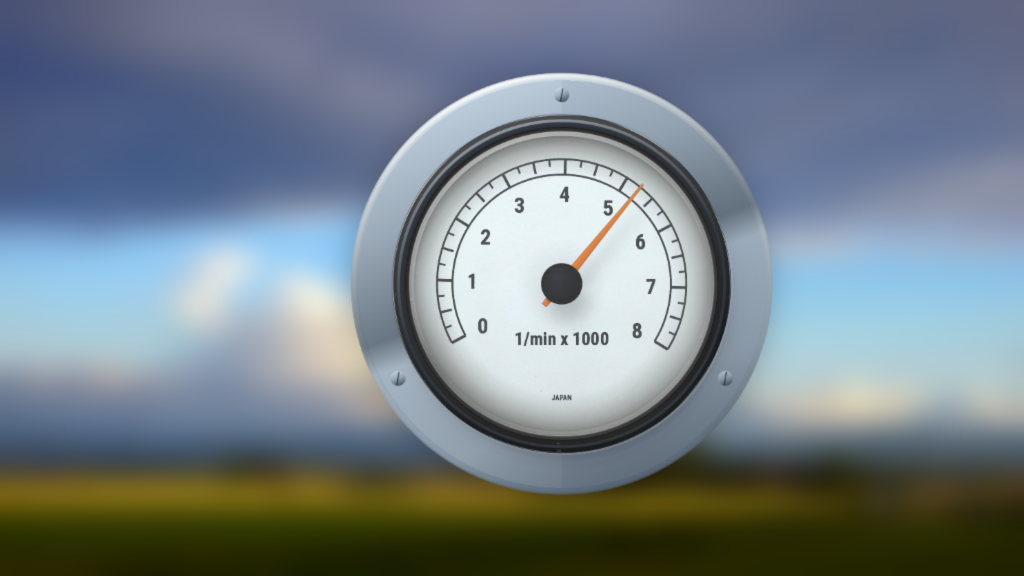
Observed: rpm 5250
